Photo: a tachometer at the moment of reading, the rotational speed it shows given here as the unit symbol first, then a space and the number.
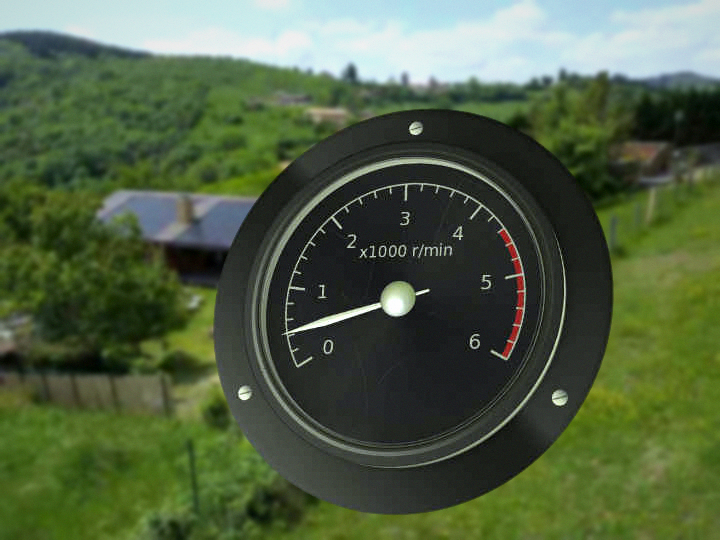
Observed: rpm 400
